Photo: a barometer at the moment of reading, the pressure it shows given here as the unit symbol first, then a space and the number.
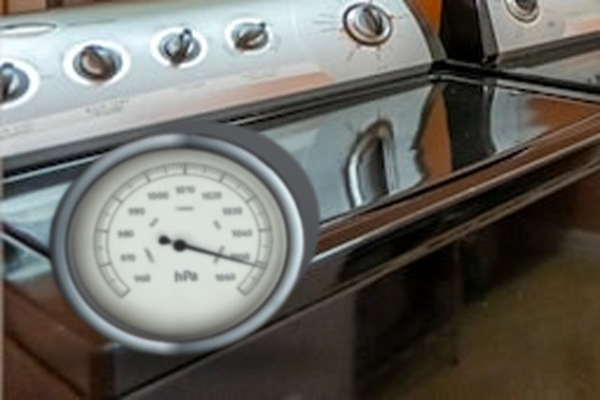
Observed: hPa 1050
